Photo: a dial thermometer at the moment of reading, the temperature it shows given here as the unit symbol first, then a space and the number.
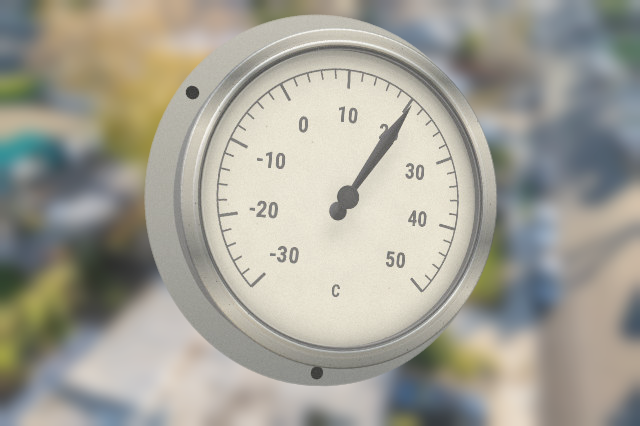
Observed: °C 20
